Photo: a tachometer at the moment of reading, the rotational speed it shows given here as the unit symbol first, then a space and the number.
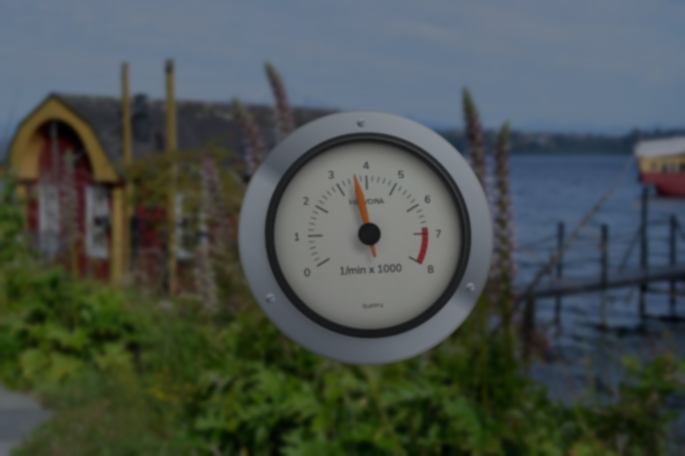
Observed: rpm 3600
